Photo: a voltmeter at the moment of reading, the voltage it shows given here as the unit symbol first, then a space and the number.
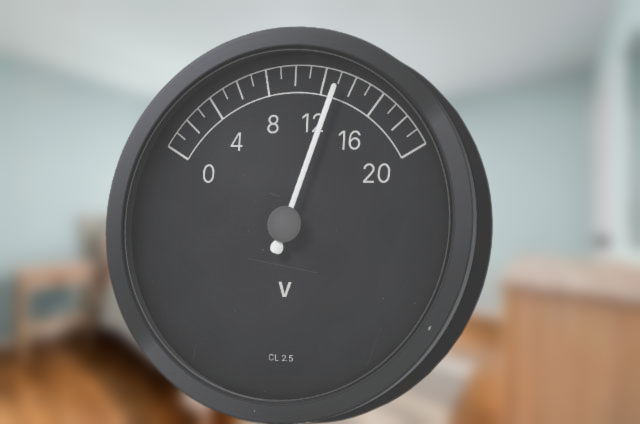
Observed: V 13
